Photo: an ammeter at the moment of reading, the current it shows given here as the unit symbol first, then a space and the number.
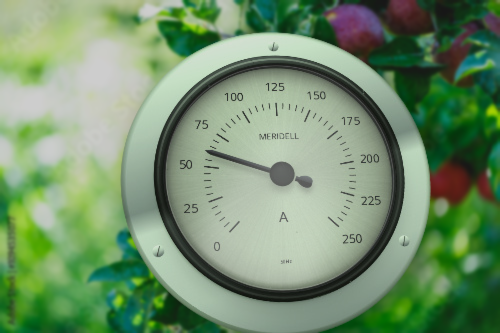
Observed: A 60
